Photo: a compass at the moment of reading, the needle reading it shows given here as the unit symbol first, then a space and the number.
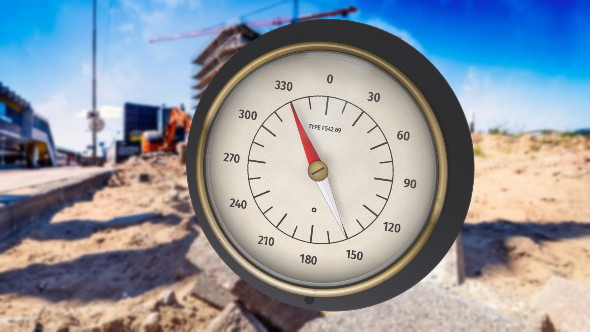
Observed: ° 330
